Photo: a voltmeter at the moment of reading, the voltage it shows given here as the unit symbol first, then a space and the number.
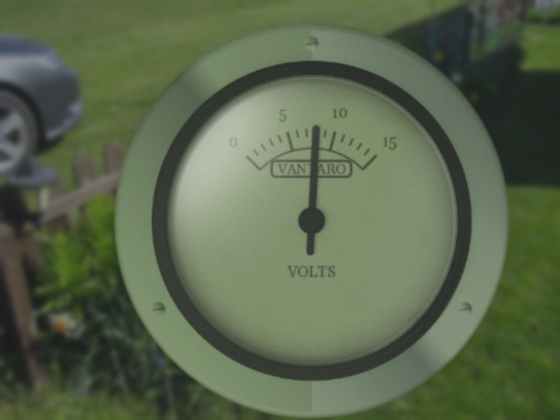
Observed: V 8
